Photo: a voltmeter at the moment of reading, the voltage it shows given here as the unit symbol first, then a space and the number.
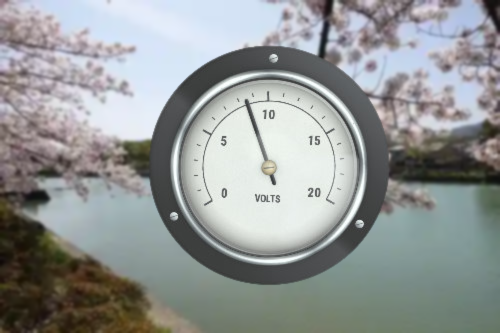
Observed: V 8.5
